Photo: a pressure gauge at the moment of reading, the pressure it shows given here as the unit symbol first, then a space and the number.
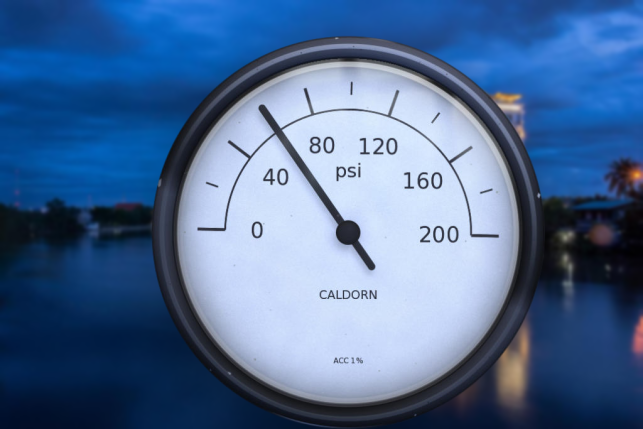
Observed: psi 60
